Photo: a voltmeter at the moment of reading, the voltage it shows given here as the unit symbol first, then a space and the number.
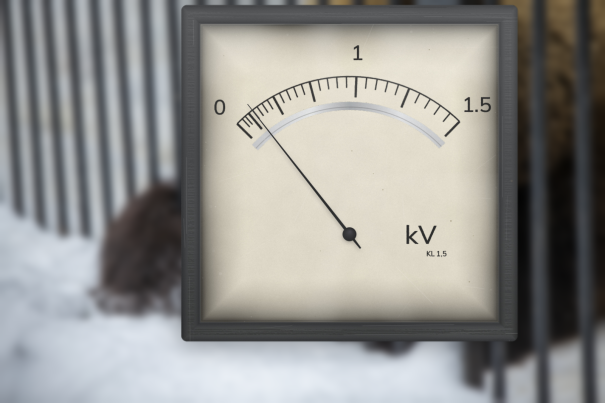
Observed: kV 0.3
